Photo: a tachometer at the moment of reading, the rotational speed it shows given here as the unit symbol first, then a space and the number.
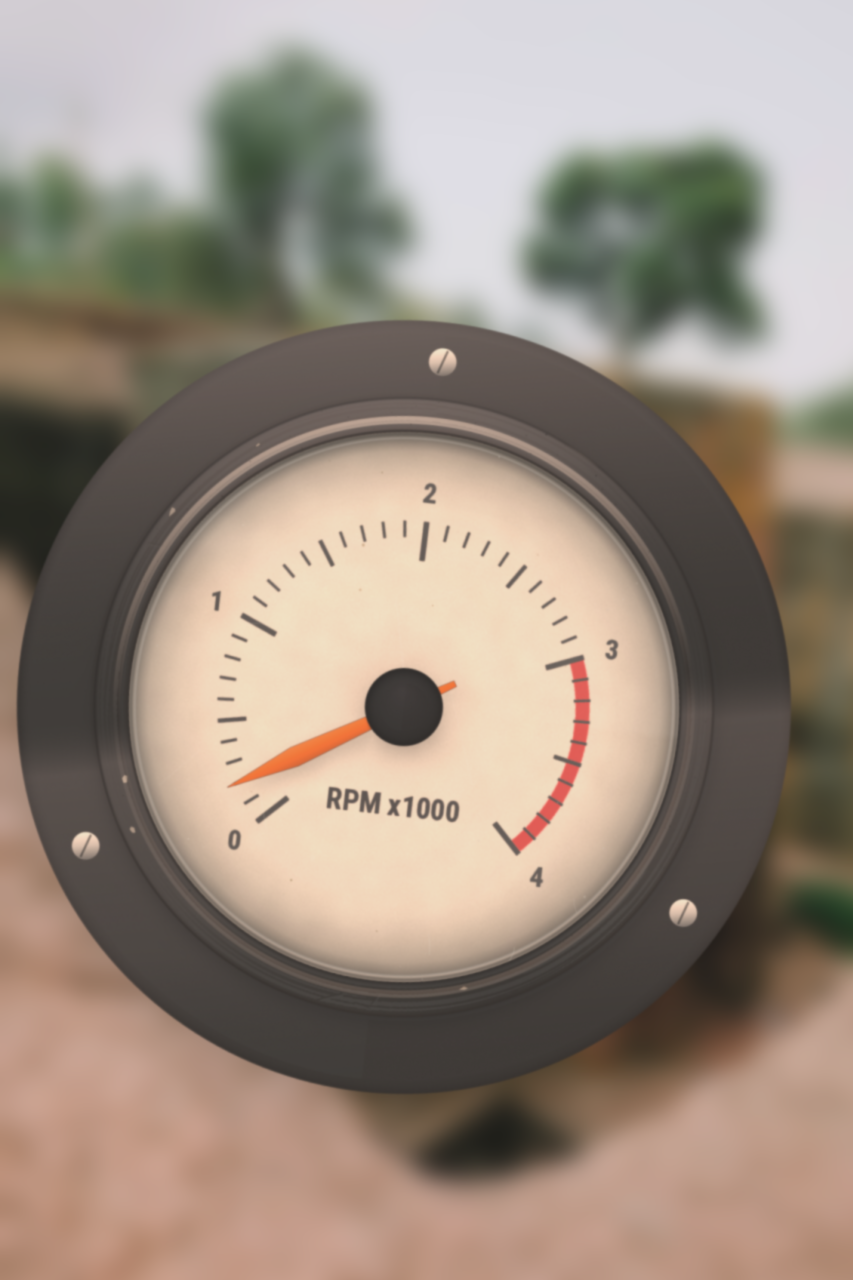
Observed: rpm 200
